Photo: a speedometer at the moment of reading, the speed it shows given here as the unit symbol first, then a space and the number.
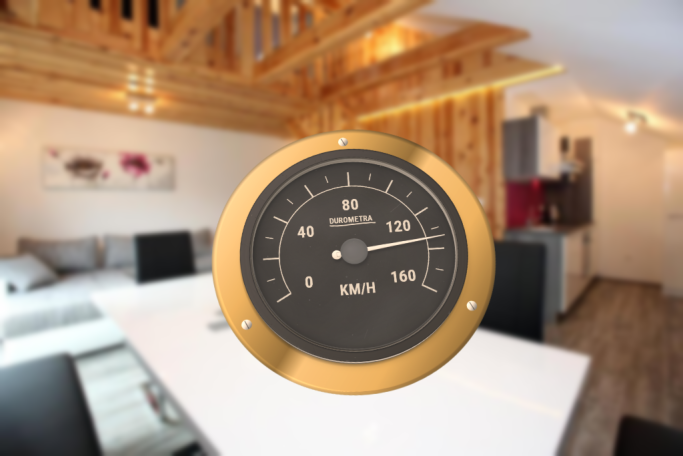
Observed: km/h 135
